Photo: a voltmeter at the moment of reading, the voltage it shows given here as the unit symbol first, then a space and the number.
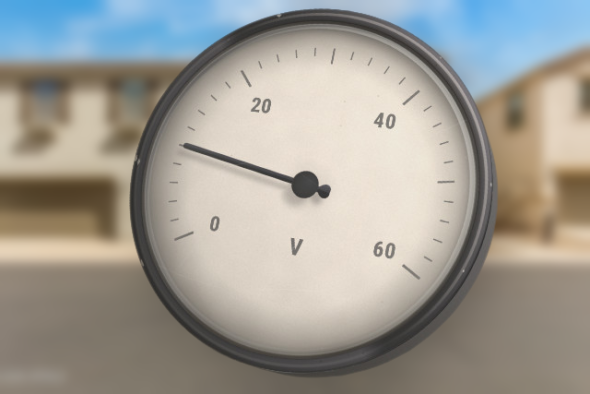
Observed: V 10
